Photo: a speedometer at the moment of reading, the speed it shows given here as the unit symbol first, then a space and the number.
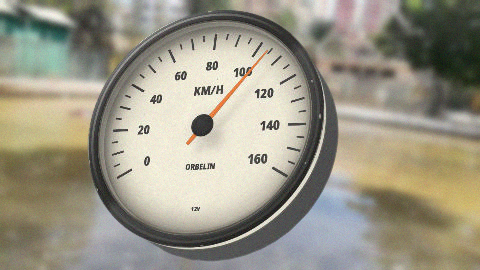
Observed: km/h 105
